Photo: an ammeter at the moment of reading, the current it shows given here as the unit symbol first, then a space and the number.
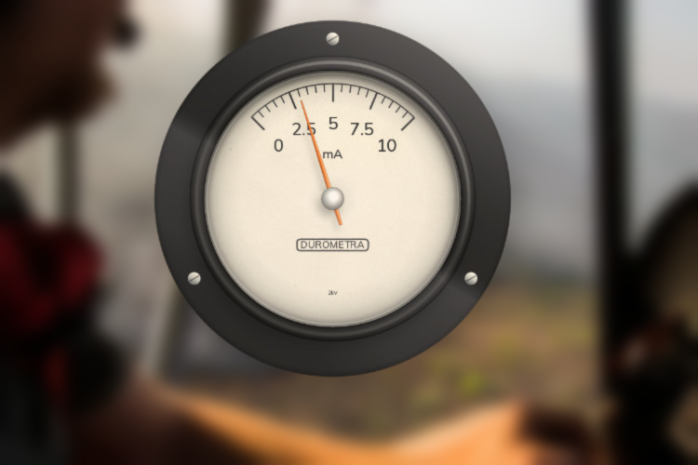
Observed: mA 3
